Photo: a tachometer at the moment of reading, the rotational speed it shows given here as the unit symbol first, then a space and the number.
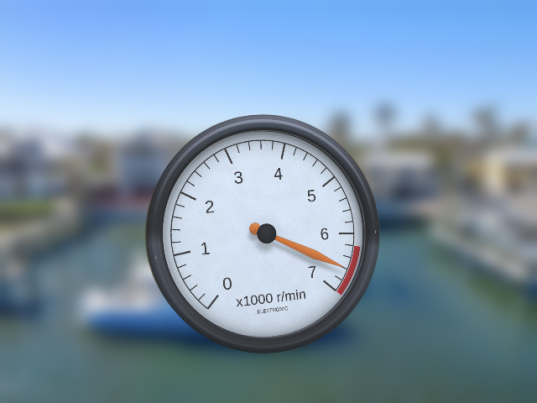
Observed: rpm 6600
